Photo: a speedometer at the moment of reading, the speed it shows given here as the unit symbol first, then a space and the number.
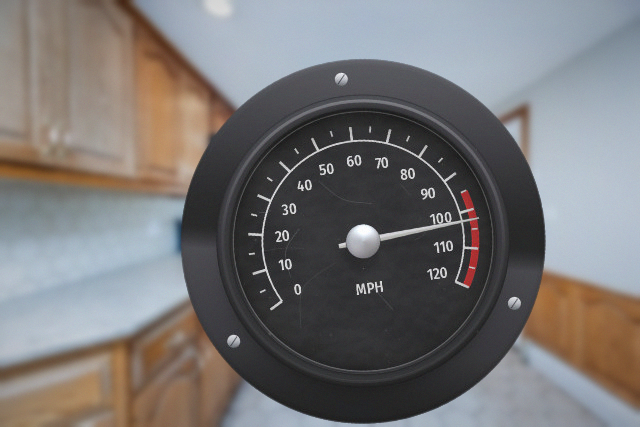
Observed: mph 102.5
